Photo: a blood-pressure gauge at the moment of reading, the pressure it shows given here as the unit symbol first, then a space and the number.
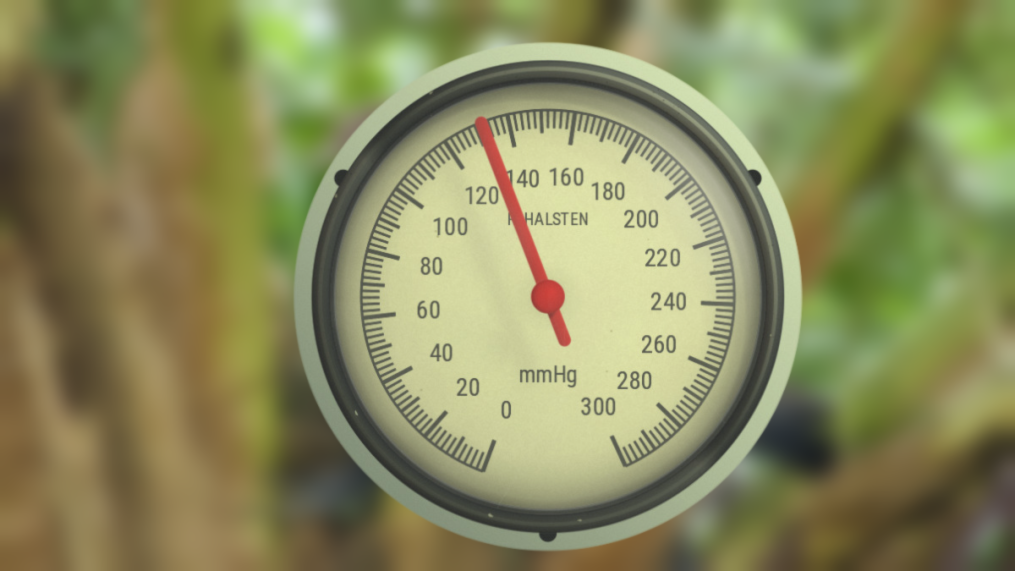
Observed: mmHg 132
